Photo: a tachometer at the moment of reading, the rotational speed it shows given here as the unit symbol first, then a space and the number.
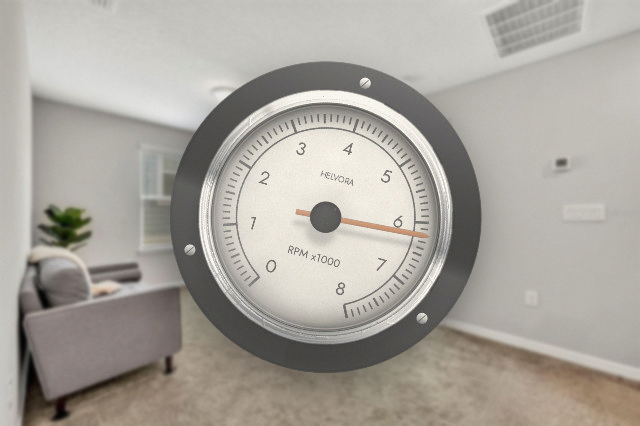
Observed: rpm 6200
